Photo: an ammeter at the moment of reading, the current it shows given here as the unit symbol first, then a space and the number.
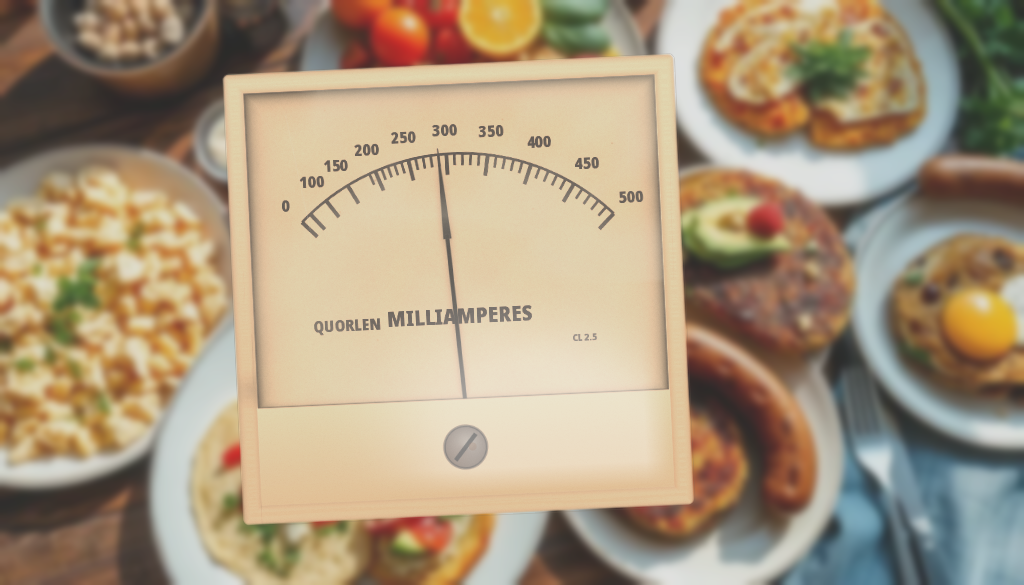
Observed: mA 290
